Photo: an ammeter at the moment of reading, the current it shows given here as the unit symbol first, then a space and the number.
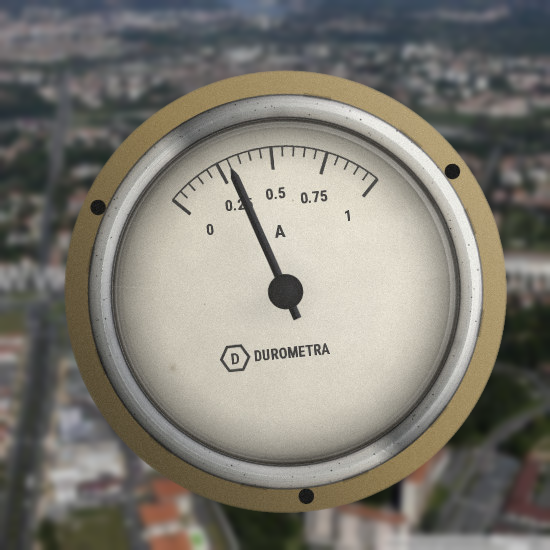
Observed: A 0.3
